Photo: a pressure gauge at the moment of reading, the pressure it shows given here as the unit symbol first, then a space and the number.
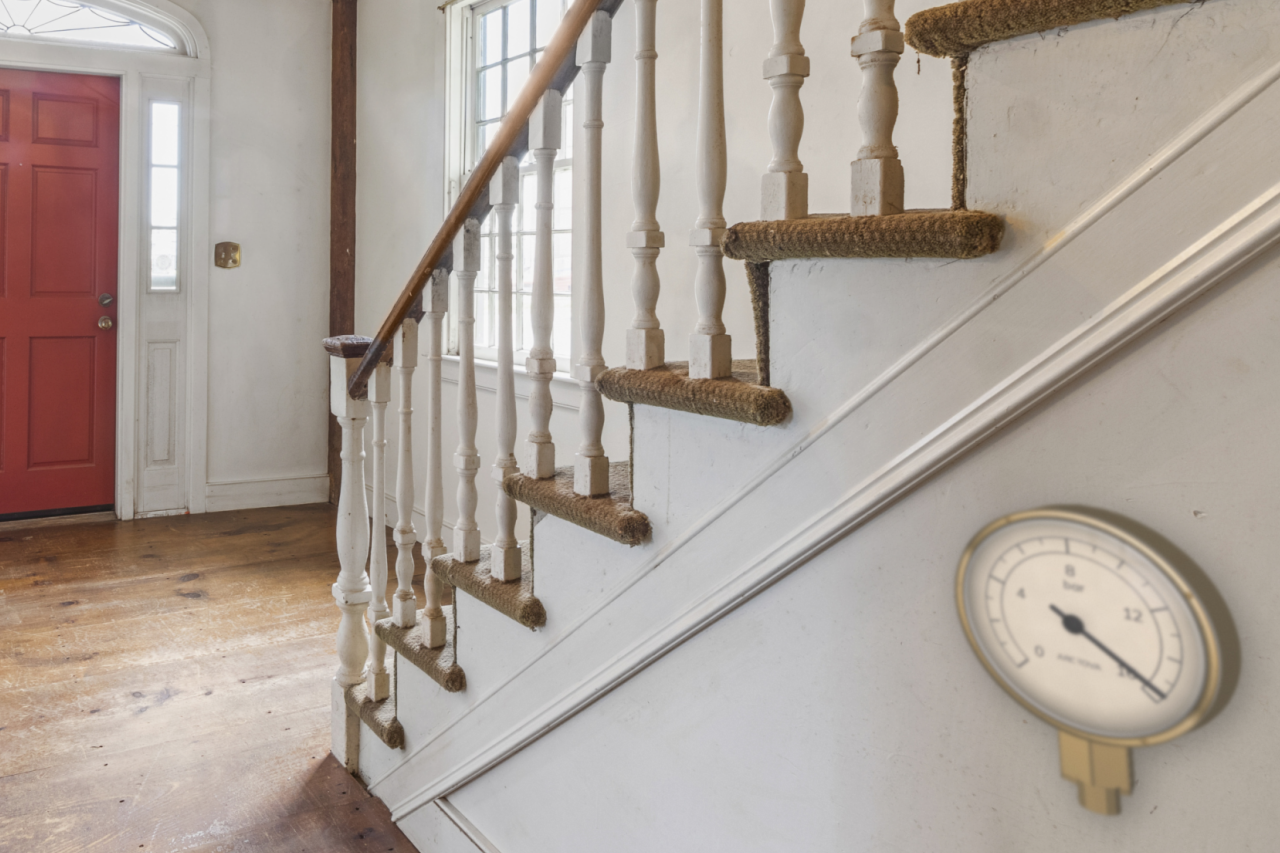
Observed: bar 15.5
